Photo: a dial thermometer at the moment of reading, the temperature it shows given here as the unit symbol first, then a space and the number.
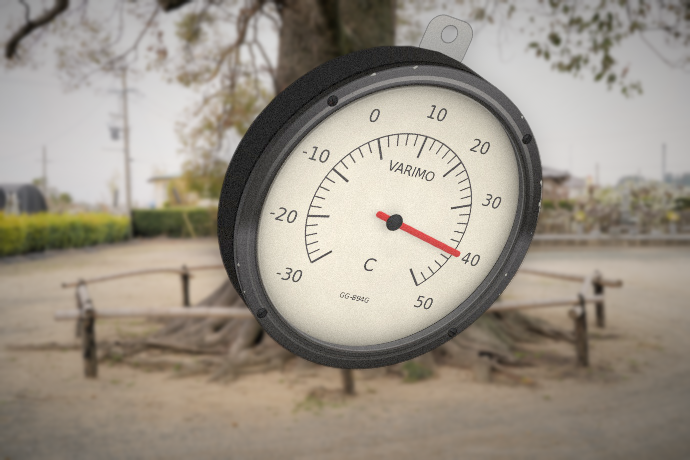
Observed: °C 40
